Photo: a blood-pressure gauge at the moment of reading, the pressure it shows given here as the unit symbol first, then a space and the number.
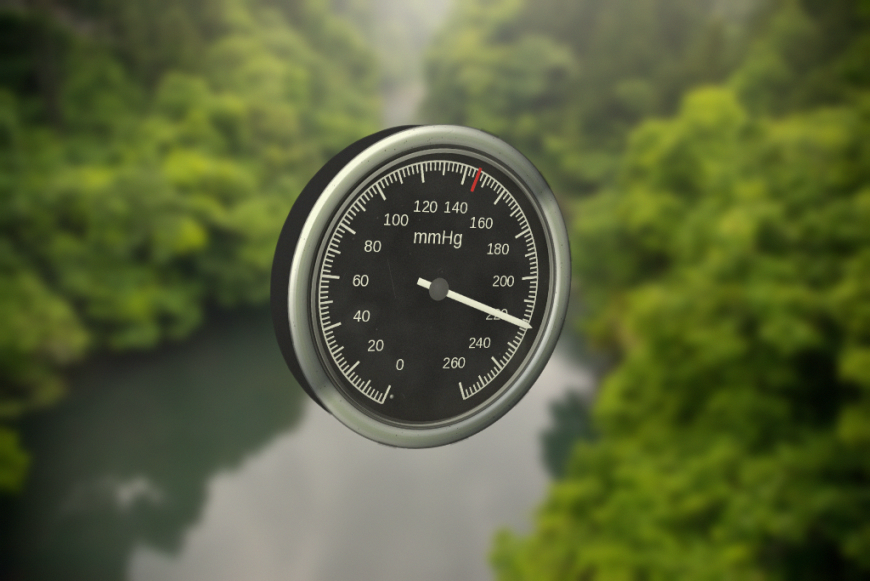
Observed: mmHg 220
